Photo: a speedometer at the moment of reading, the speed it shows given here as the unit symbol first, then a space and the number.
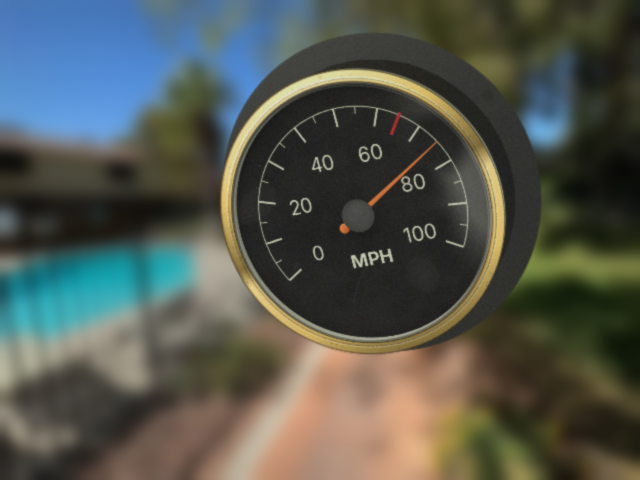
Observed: mph 75
